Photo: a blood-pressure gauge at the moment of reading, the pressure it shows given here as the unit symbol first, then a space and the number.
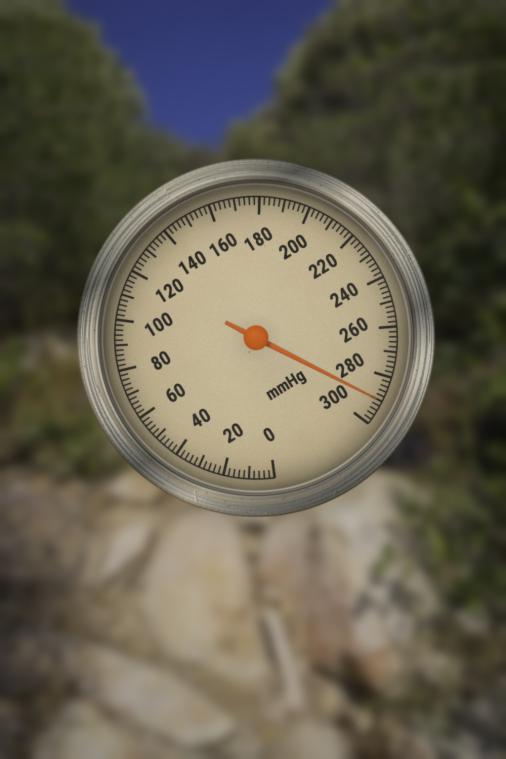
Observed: mmHg 290
